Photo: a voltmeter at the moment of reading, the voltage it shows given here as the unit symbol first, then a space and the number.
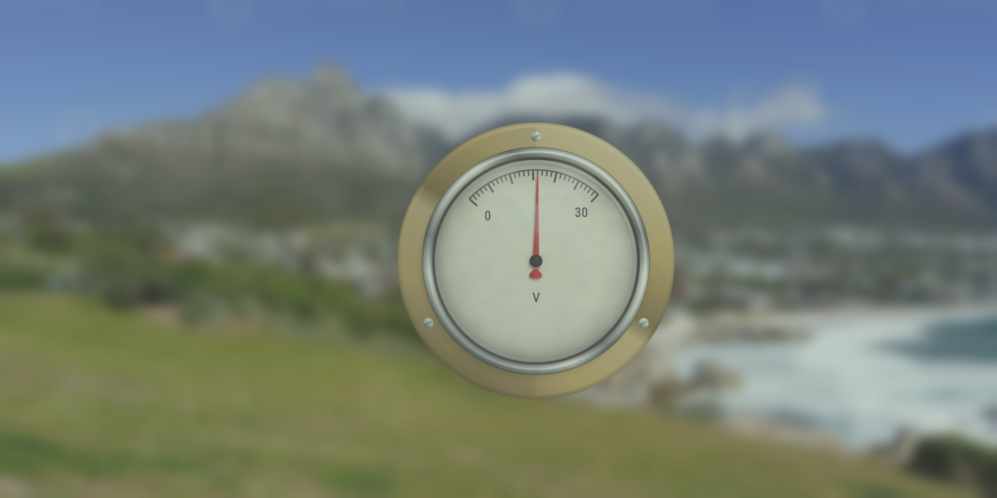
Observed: V 16
